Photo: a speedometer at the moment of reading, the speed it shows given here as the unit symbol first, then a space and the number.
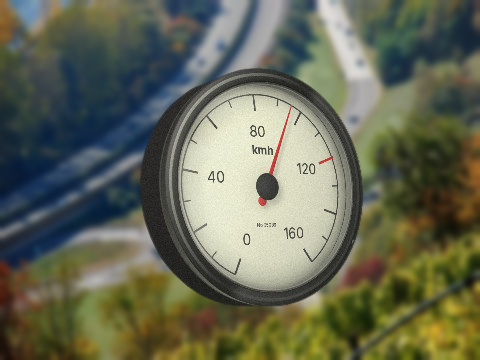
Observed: km/h 95
